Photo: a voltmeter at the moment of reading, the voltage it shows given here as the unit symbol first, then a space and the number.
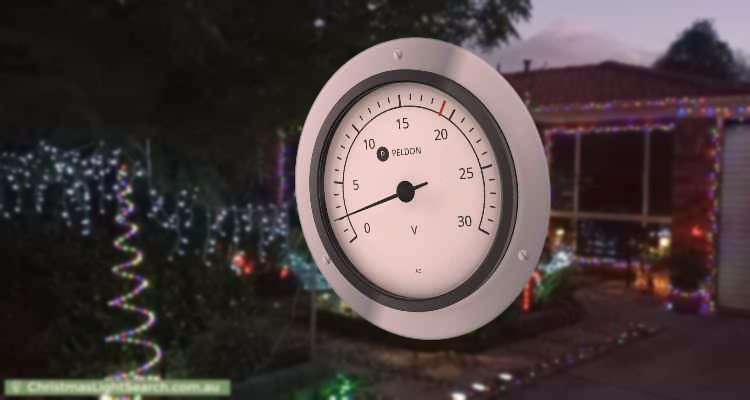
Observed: V 2
